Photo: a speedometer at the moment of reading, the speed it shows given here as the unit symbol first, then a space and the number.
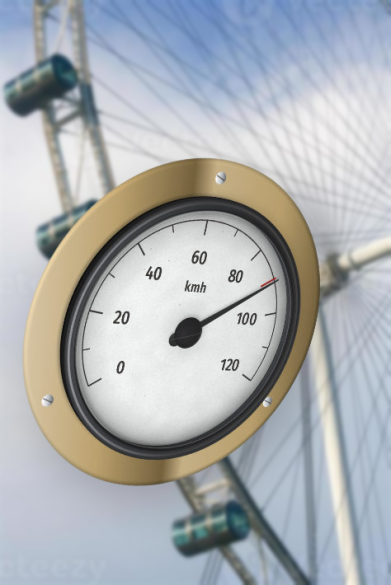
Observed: km/h 90
